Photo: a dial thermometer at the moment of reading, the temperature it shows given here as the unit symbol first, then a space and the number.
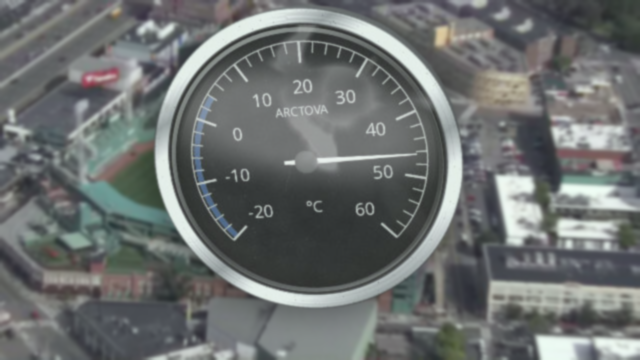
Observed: °C 46
